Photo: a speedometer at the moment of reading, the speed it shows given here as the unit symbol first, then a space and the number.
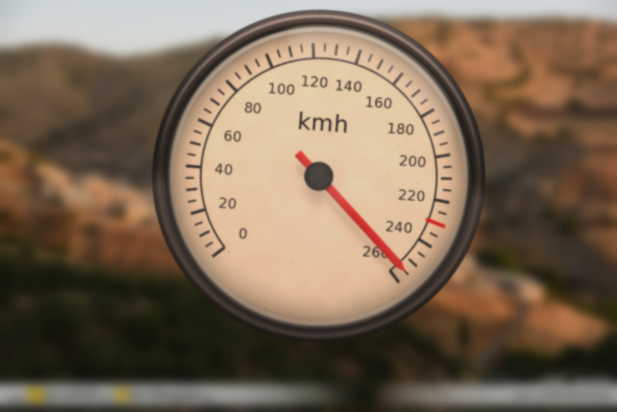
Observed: km/h 255
